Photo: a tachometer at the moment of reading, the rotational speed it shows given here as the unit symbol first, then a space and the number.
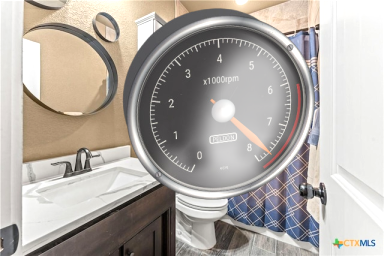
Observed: rpm 7700
